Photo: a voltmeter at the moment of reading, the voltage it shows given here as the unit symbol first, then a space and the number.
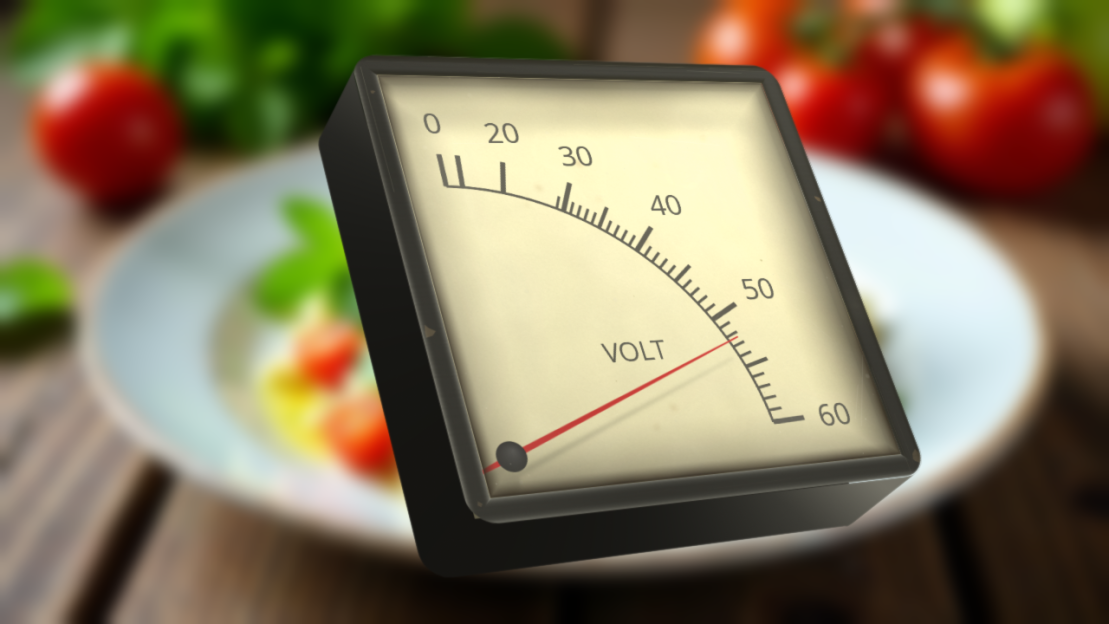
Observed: V 52.5
